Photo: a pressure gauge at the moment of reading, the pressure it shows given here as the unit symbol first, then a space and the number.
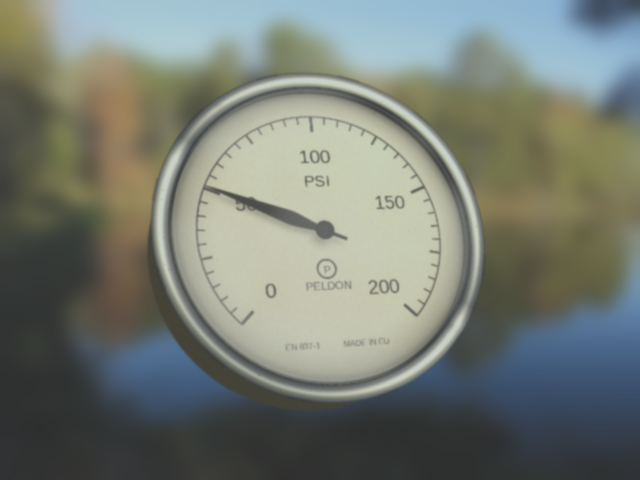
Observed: psi 50
